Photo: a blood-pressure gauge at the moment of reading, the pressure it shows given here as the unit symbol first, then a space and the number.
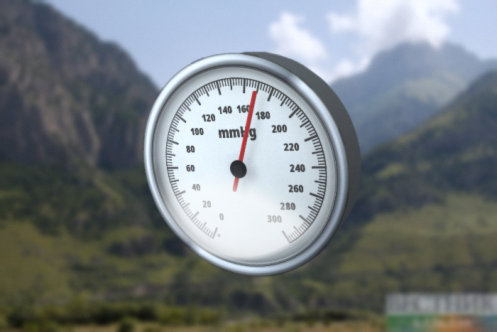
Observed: mmHg 170
